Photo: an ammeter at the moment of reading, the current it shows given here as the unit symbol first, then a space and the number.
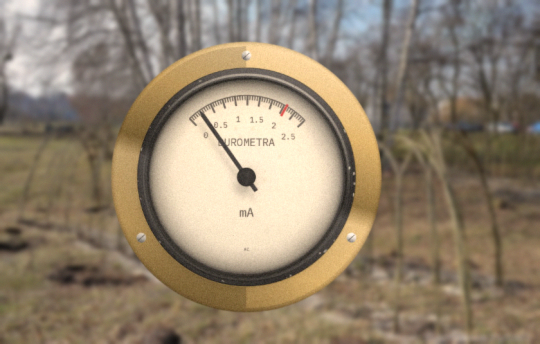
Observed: mA 0.25
